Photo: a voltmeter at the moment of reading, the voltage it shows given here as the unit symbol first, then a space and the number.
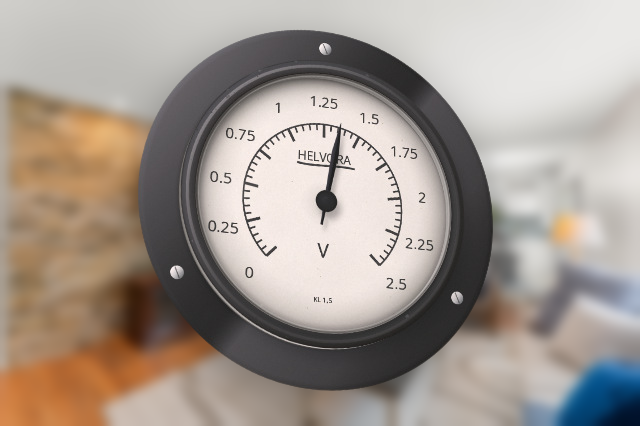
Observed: V 1.35
